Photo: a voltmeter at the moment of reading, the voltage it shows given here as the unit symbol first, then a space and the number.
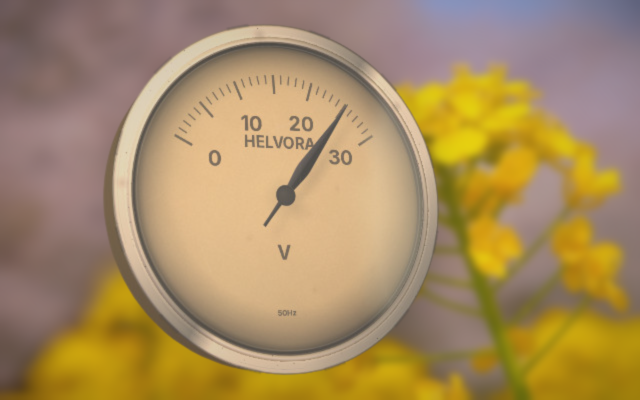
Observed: V 25
